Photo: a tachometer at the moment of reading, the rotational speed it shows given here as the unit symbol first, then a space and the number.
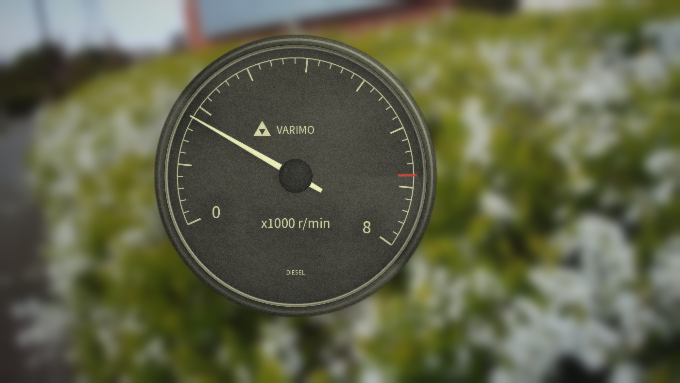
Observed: rpm 1800
